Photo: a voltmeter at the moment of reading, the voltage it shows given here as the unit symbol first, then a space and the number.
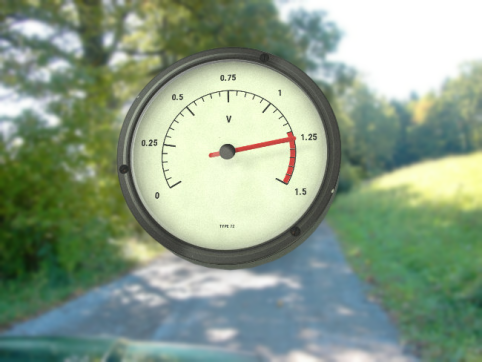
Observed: V 1.25
